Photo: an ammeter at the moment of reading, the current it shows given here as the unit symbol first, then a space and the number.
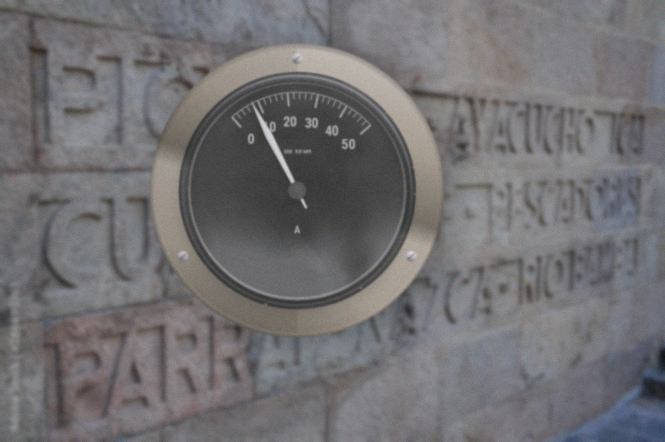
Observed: A 8
